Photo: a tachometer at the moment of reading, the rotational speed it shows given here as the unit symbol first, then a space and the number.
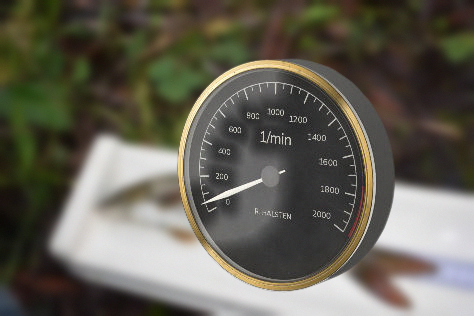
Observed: rpm 50
